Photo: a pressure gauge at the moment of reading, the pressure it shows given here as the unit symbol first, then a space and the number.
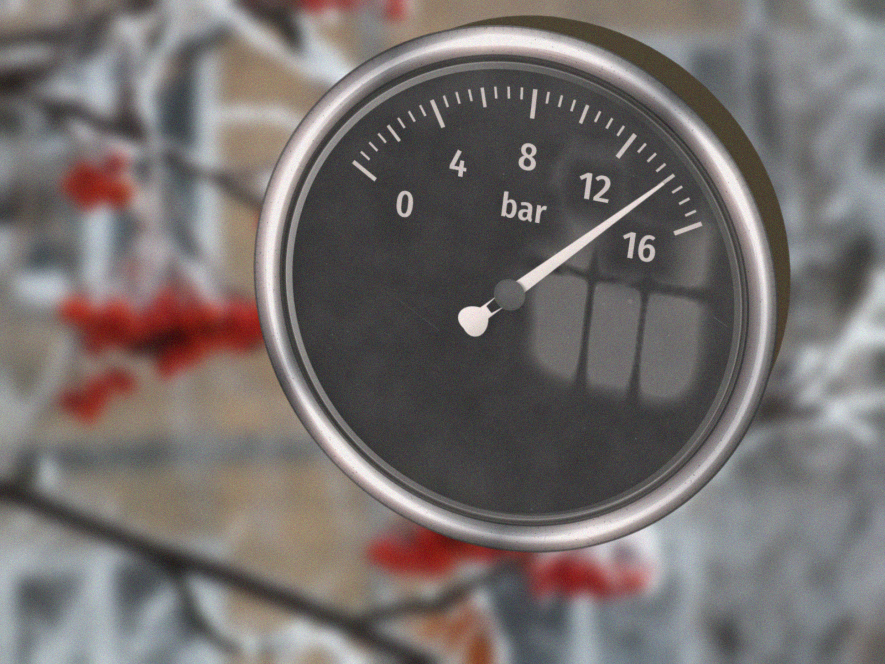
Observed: bar 14
